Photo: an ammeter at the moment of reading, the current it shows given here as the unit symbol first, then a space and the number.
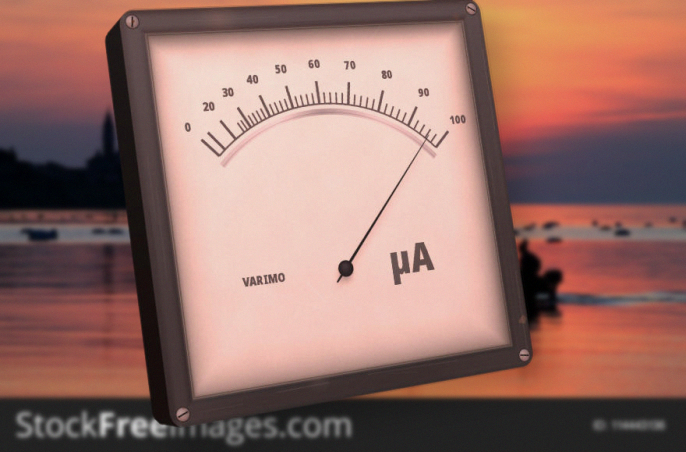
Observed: µA 96
